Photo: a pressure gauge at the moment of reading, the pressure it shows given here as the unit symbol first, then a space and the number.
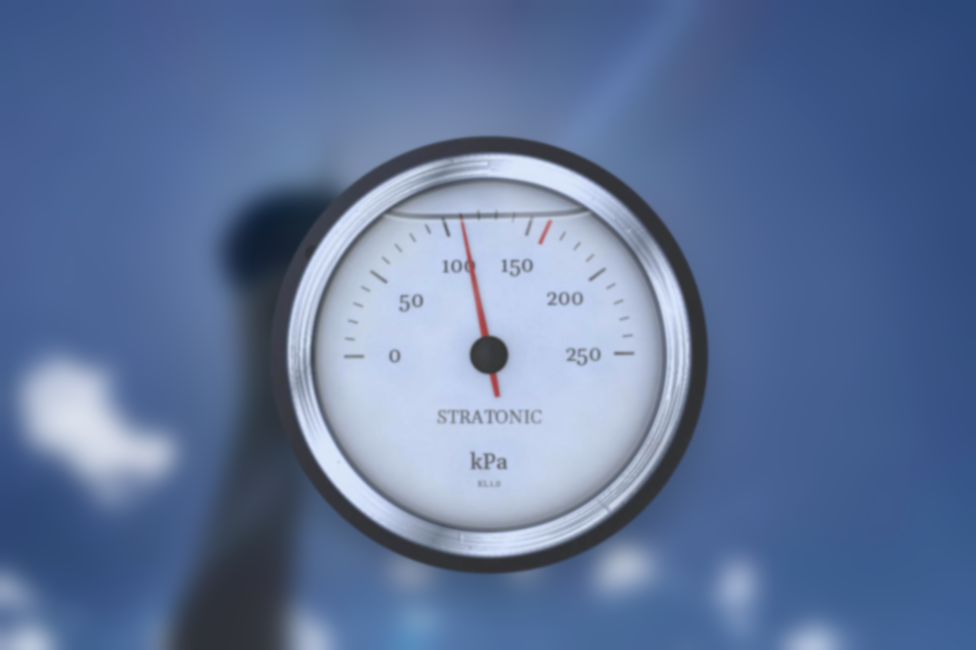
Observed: kPa 110
